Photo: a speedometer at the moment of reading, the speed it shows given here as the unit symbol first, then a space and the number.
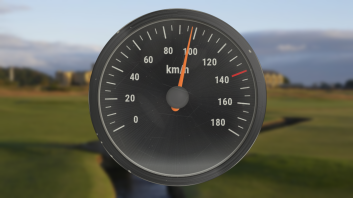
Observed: km/h 97.5
